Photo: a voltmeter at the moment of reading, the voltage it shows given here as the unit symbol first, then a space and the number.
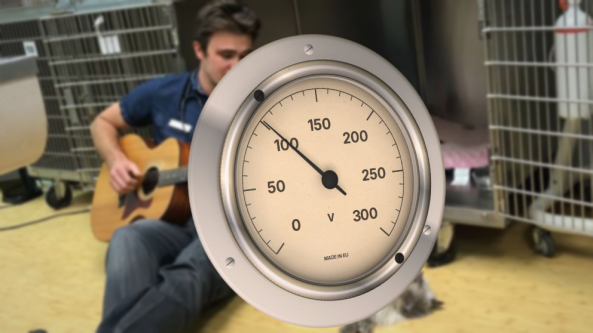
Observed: V 100
